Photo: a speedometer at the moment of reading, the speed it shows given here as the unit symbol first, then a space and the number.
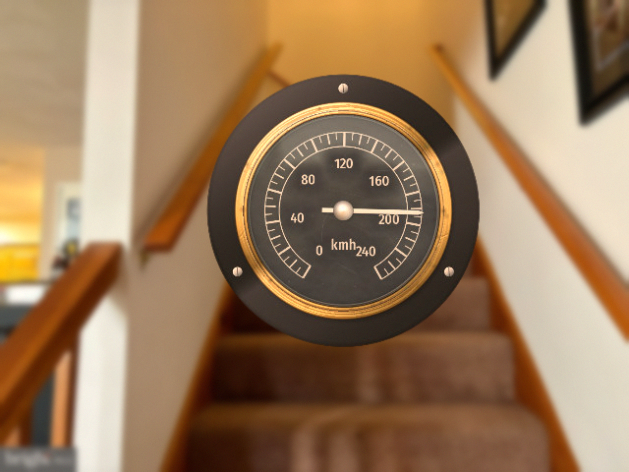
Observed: km/h 192.5
